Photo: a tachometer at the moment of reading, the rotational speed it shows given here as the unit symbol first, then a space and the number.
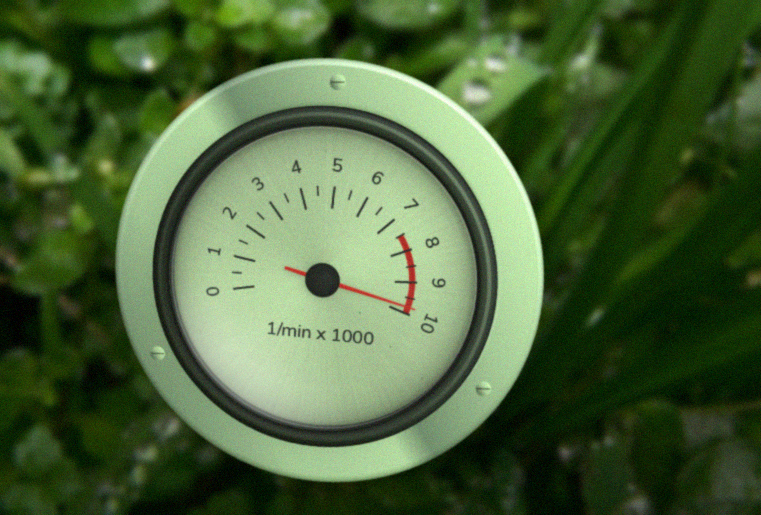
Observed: rpm 9750
